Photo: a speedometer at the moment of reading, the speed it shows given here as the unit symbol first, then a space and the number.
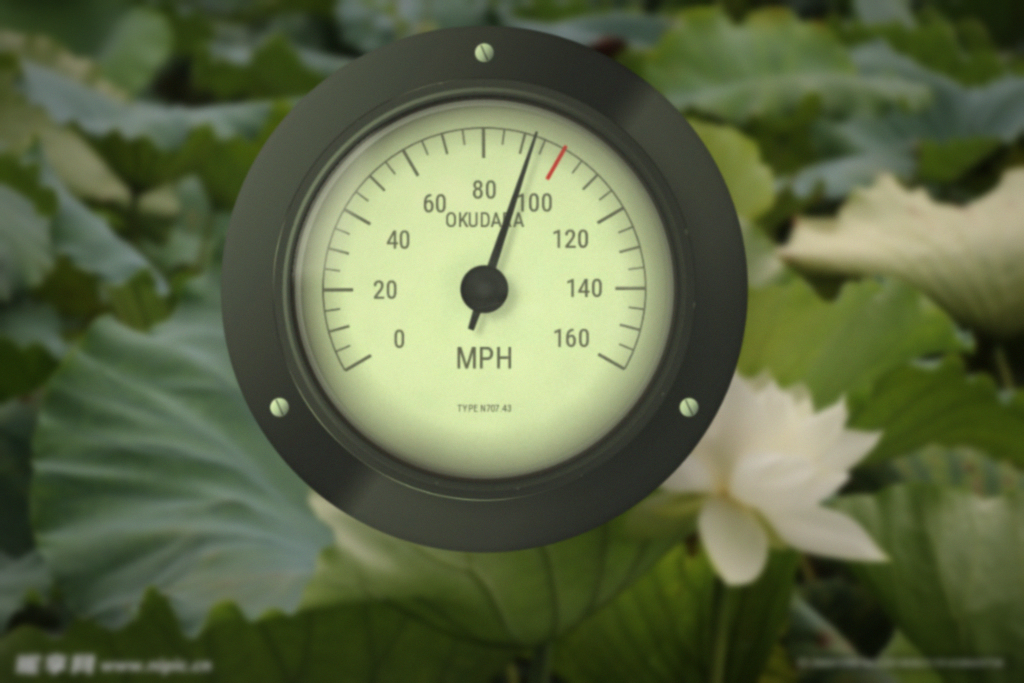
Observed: mph 92.5
